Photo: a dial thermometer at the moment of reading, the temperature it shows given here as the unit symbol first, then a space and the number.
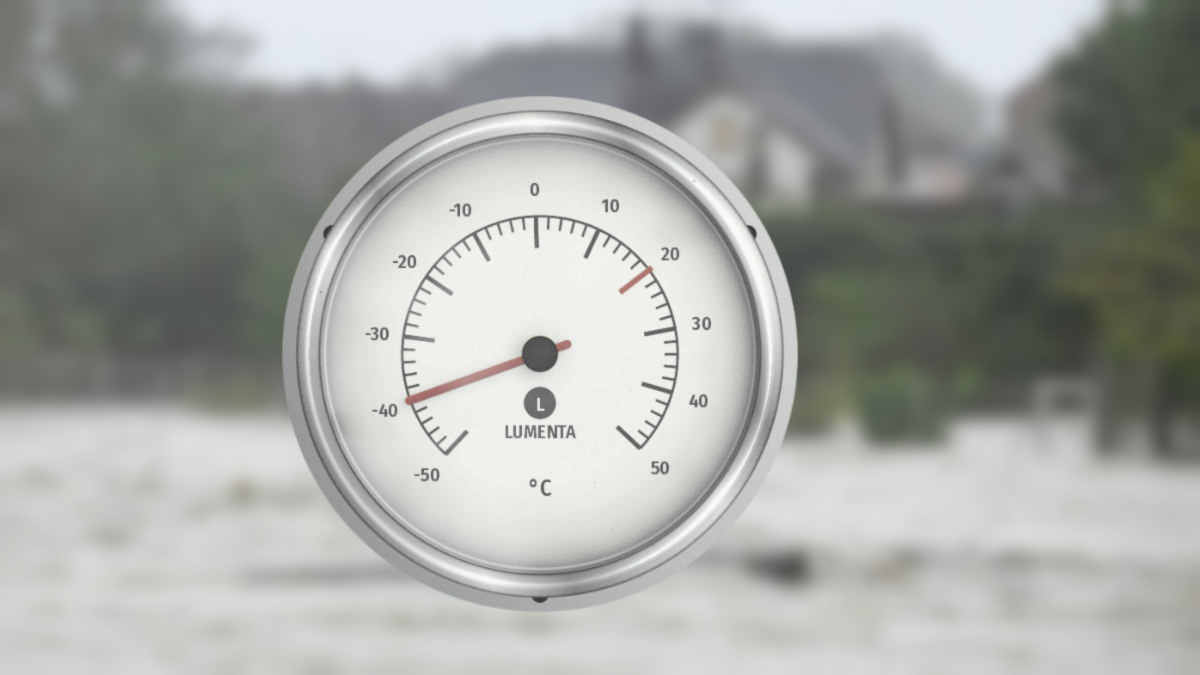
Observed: °C -40
